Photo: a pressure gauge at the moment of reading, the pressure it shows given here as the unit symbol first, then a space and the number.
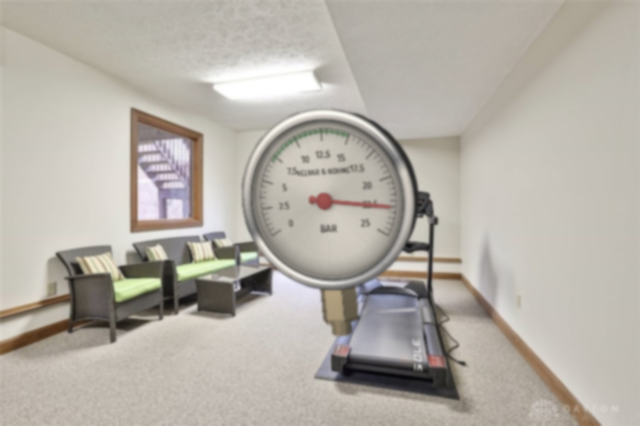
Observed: bar 22.5
